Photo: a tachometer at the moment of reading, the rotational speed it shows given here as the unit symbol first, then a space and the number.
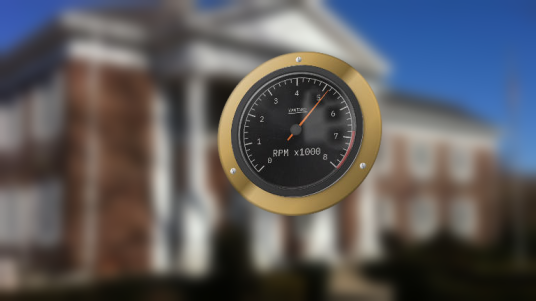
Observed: rpm 5200
